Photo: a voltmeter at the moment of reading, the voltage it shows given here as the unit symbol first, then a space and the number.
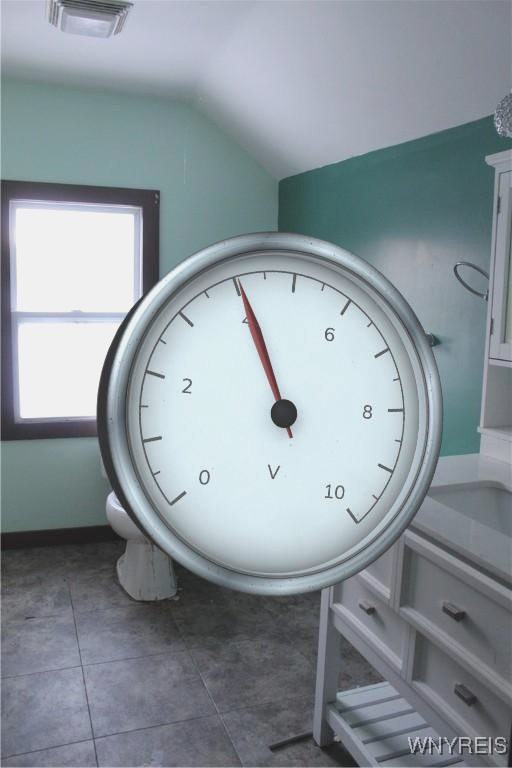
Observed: V 4
